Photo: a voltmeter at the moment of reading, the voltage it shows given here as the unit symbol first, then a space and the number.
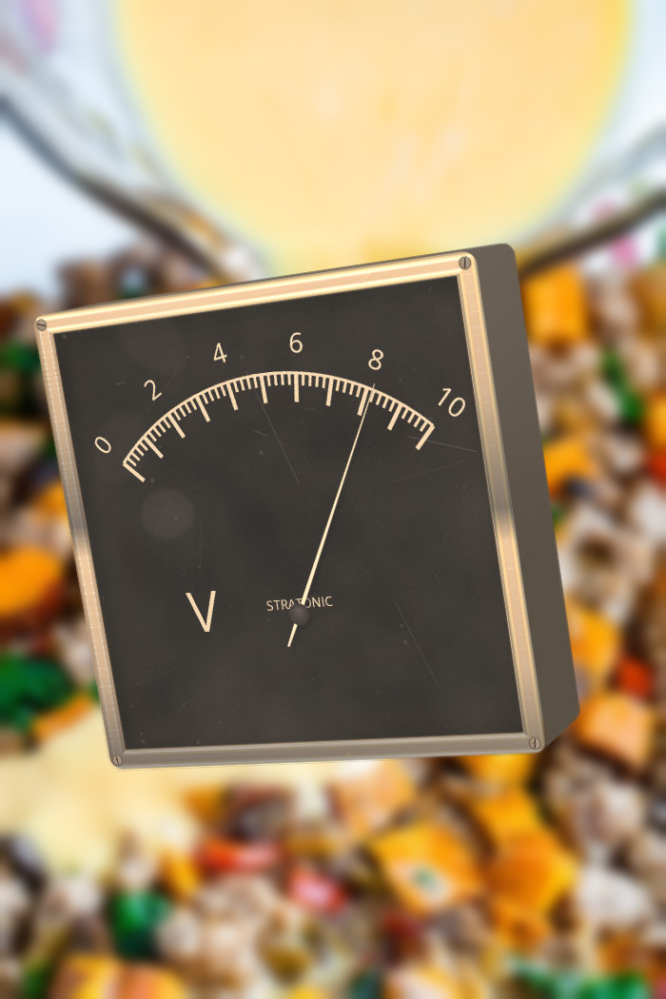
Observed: V 8.2
